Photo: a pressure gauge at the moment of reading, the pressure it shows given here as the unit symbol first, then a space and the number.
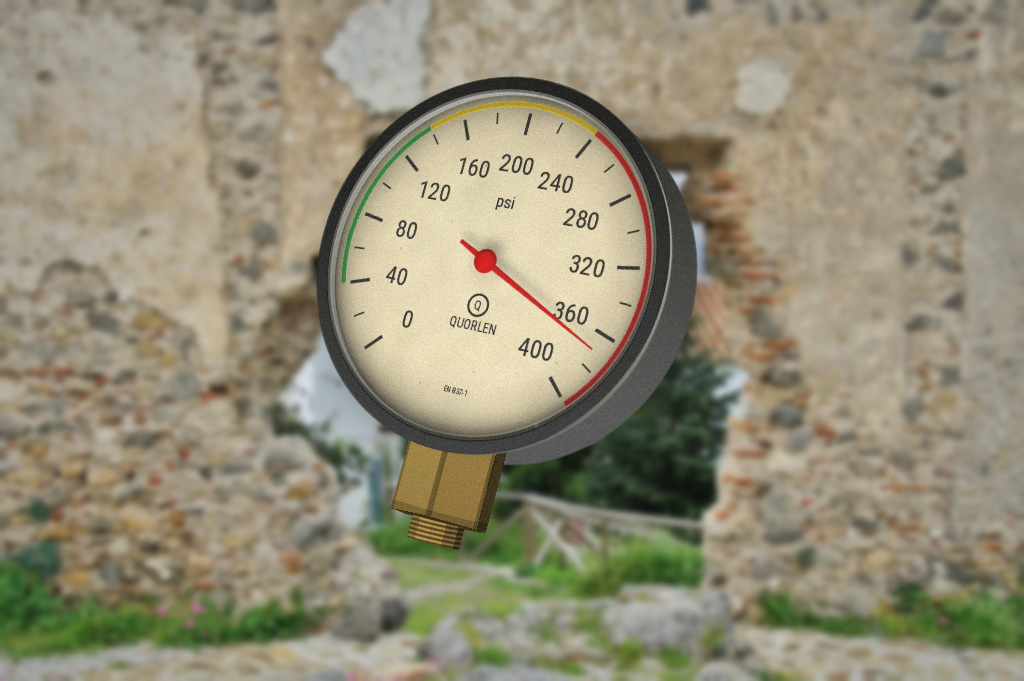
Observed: psi 370
